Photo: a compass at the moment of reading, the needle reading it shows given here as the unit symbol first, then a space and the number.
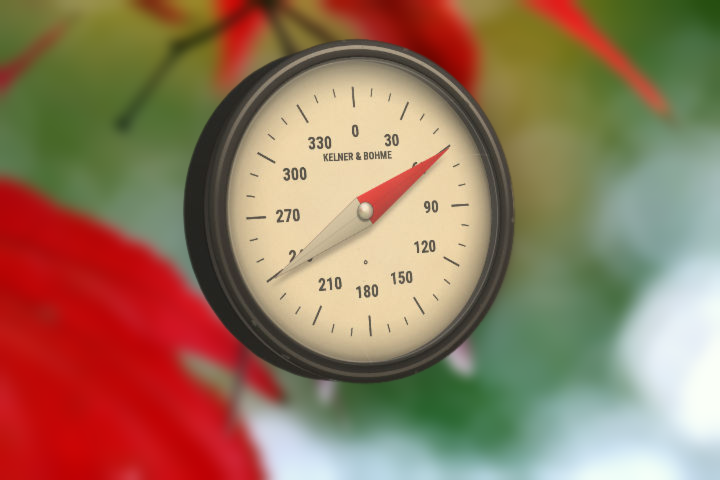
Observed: ° 60
